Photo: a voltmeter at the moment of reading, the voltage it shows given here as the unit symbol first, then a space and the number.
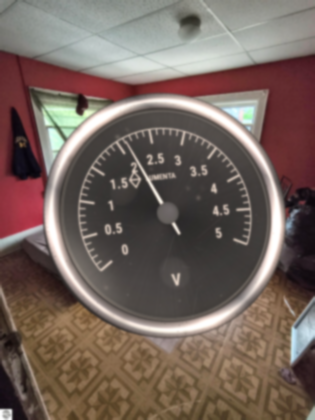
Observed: V 2.1
